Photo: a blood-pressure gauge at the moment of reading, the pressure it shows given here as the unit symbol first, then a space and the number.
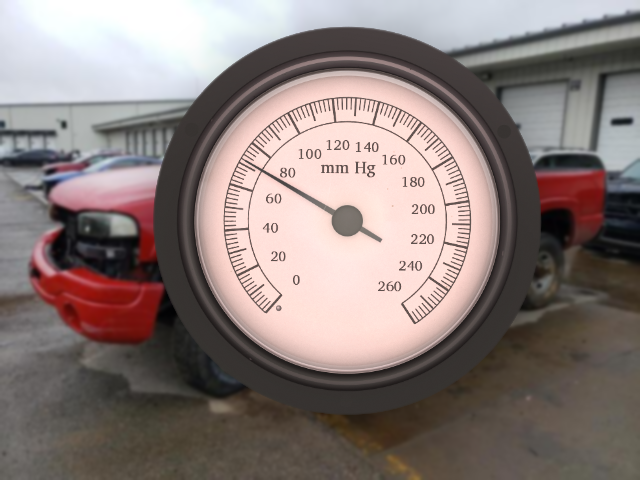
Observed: mmHg 72
